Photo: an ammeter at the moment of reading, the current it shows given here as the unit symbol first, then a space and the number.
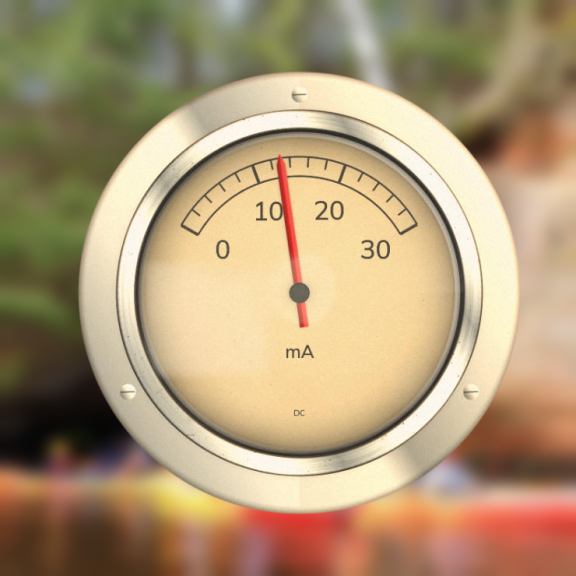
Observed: mA 13
